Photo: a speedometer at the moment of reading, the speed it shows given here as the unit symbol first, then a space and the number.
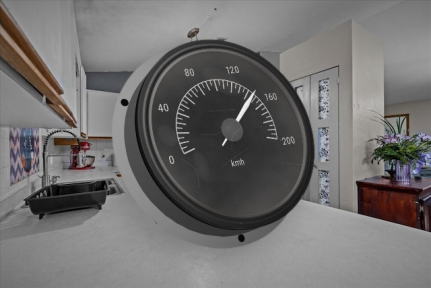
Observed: km/h 145
